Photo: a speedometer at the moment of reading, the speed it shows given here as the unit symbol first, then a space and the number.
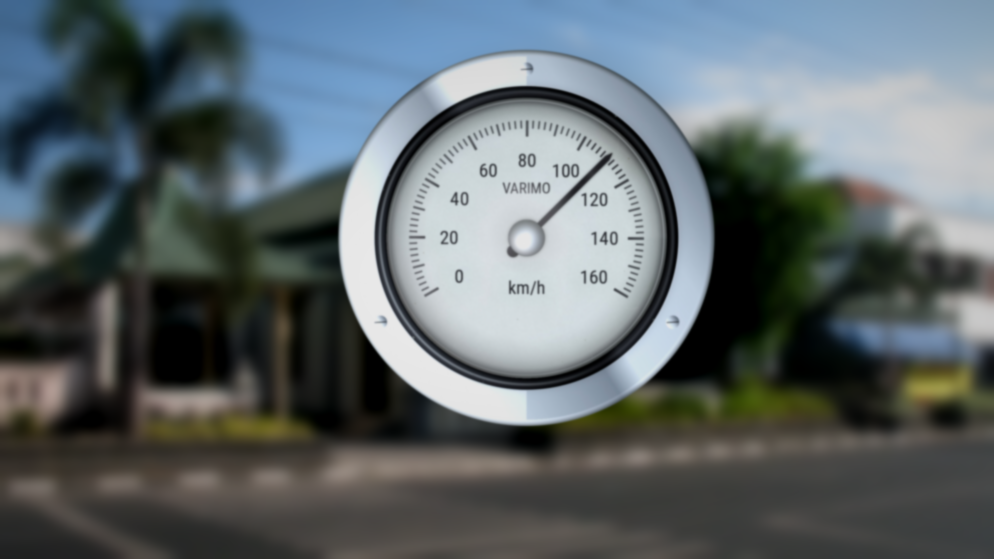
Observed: km/h 110
